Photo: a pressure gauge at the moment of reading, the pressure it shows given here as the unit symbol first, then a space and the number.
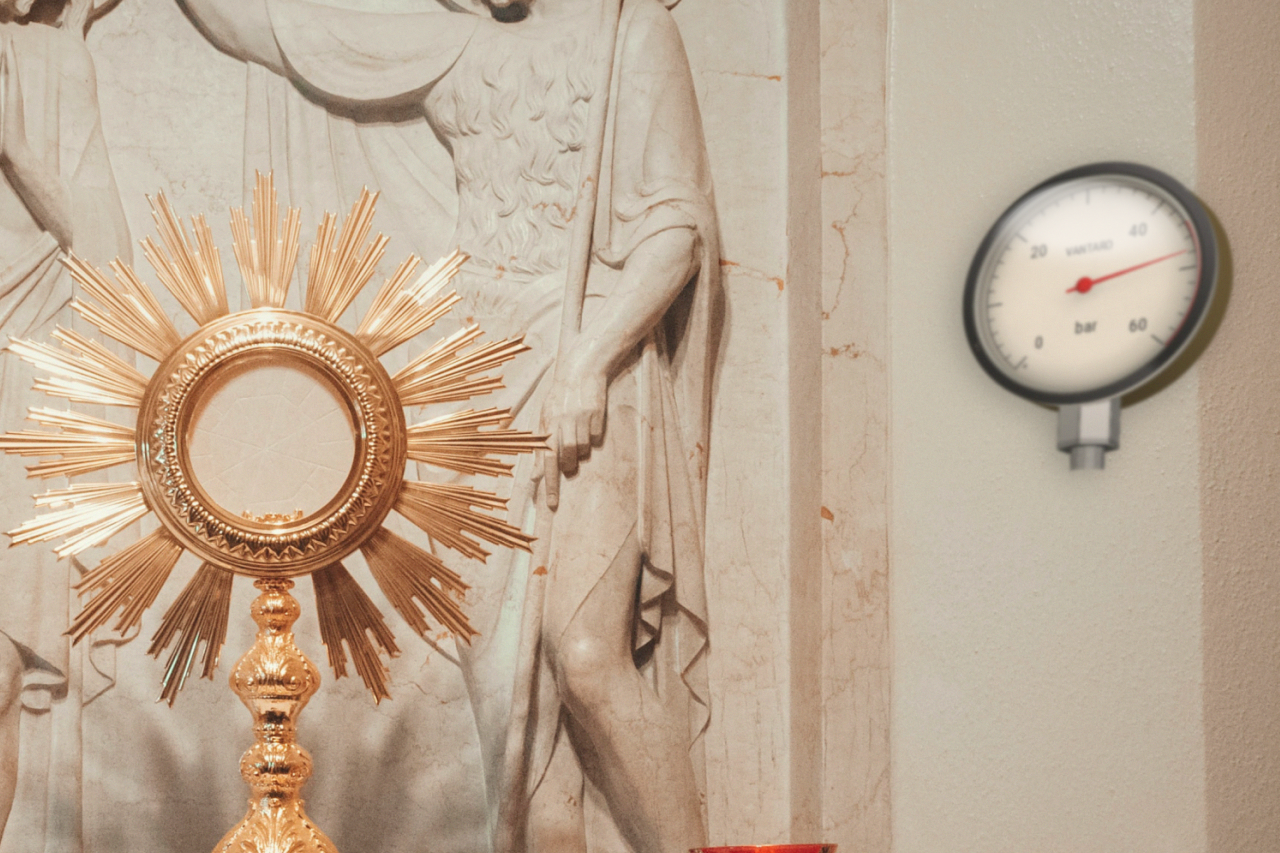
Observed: bar 48
